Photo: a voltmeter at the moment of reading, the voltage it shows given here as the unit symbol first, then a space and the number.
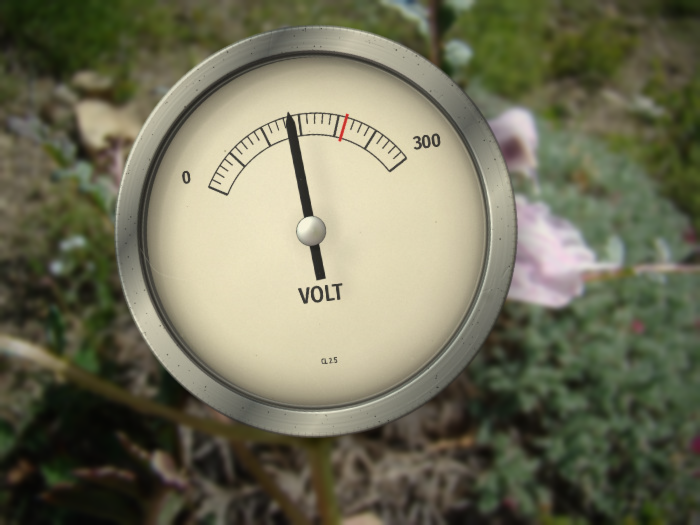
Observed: V 140
